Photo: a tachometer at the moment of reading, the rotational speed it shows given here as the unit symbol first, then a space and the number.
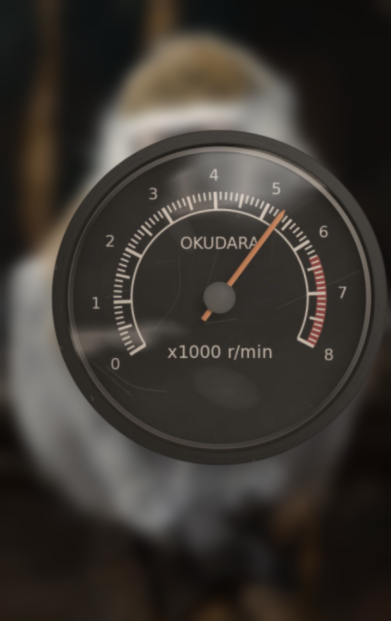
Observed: rpm 5300
